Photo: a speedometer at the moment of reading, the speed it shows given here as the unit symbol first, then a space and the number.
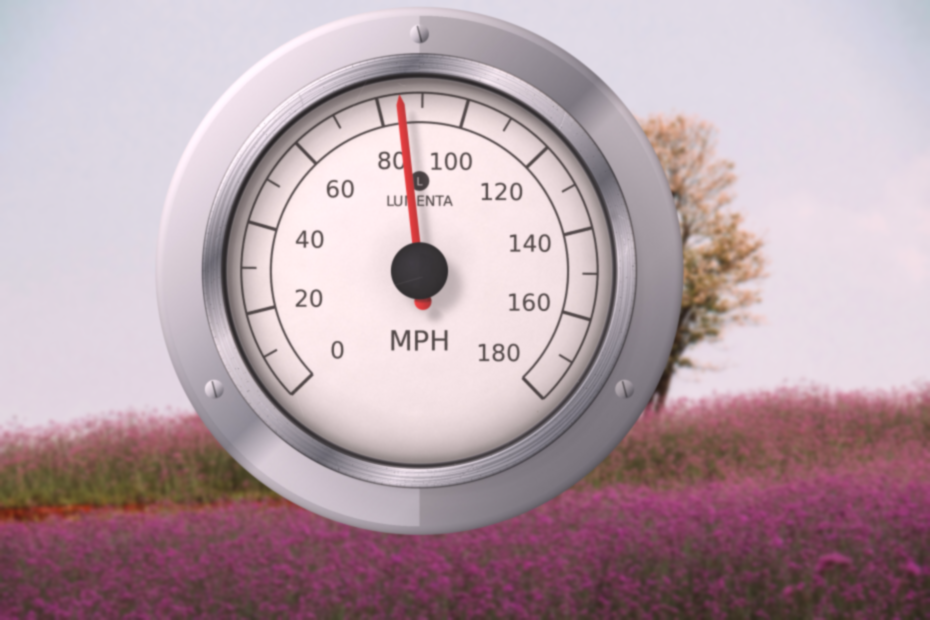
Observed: mph 85
